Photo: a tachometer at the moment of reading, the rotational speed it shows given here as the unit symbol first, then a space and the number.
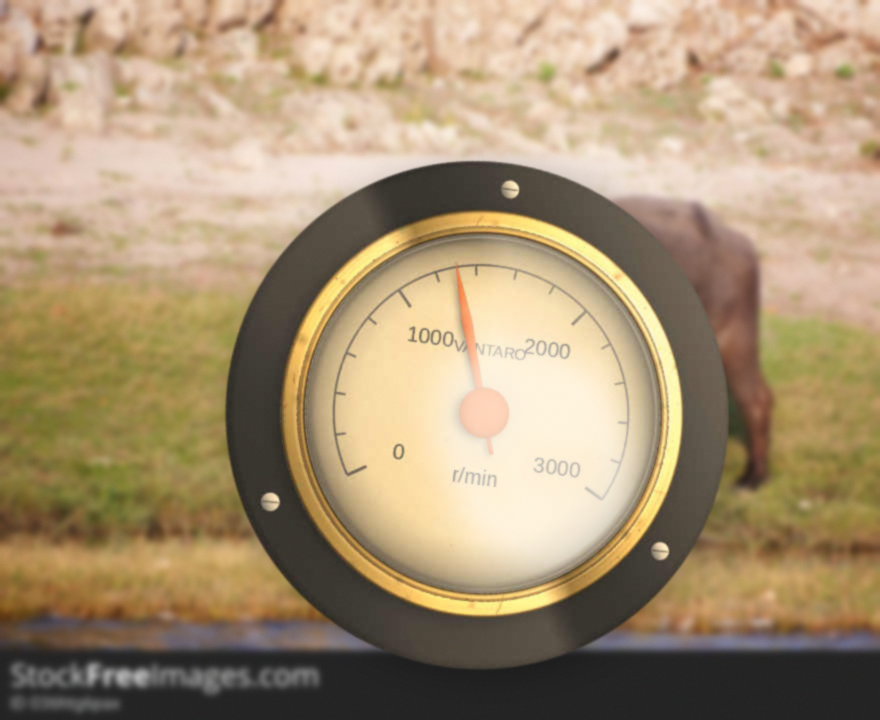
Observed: rpm 1300
